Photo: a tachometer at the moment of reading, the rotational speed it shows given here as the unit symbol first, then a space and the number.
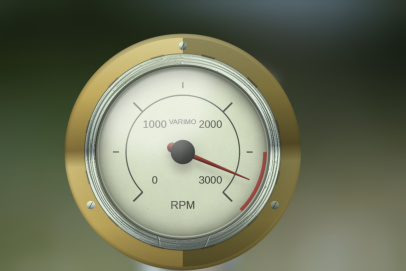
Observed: rpm 2750
